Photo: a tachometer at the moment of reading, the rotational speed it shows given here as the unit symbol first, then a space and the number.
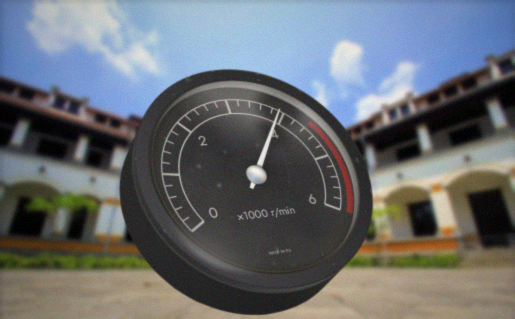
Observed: rpm 3900
